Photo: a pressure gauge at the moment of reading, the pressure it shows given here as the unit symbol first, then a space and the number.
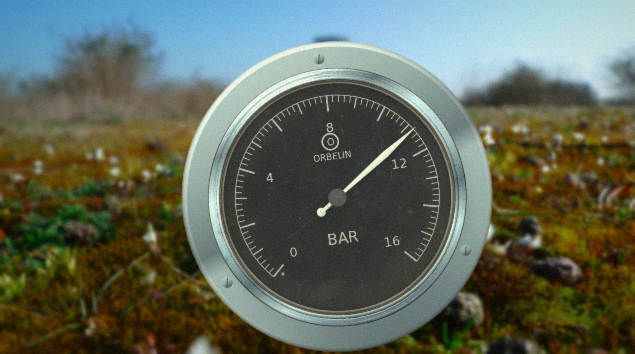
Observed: bar 11.2
